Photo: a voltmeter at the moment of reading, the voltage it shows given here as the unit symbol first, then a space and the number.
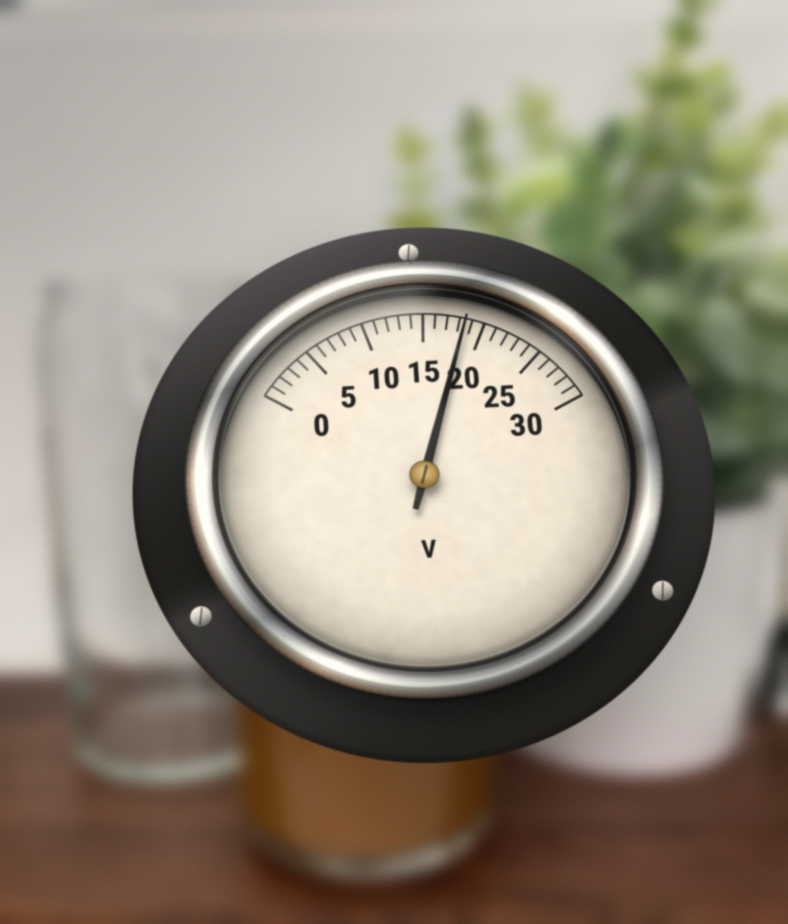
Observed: V 18.5
